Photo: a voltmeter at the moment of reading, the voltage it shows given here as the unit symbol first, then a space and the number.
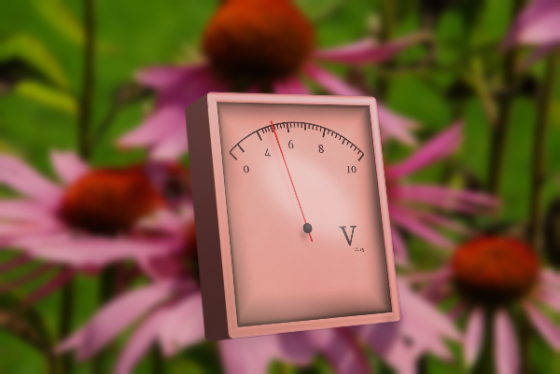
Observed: V 5
